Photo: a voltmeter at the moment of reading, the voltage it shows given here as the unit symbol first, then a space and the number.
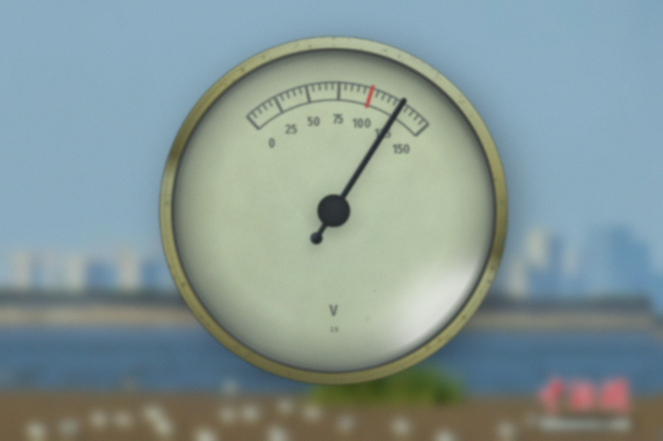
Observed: V 125
